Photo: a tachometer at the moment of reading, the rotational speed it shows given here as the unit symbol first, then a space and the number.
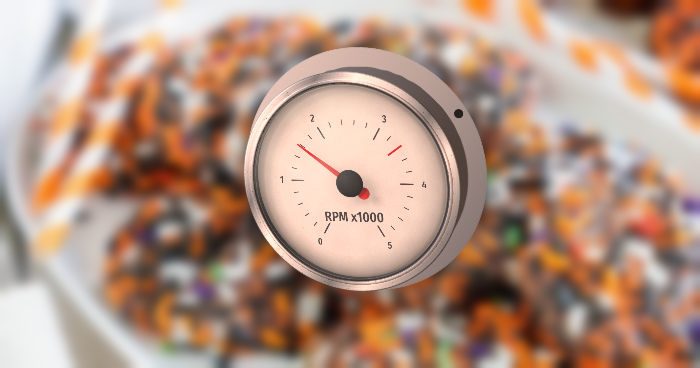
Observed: rpm 1600
